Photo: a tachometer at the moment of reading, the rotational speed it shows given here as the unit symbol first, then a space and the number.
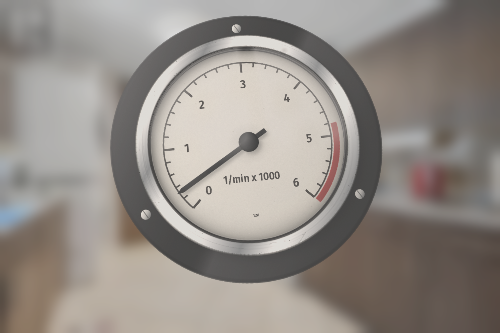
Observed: rpm 300
